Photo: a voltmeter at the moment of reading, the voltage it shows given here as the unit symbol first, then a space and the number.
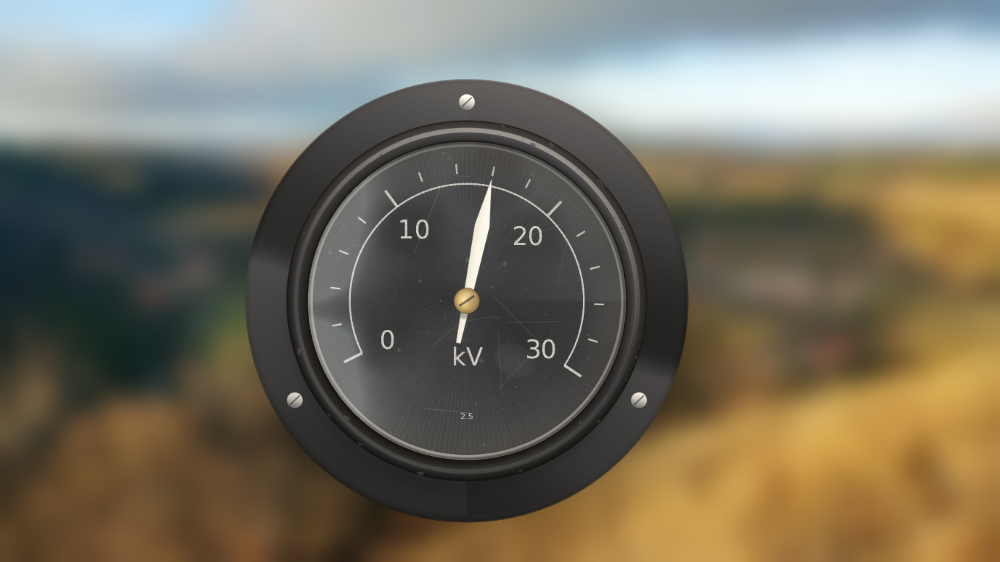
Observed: kV 16
